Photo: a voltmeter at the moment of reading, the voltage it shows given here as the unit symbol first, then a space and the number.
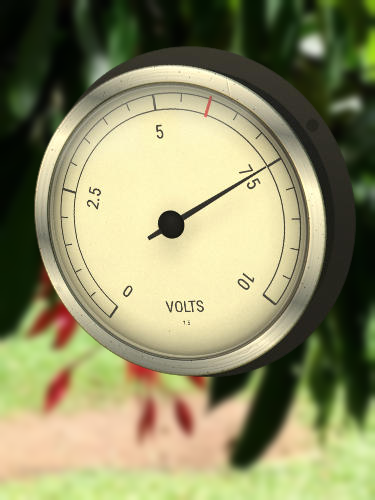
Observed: V 7.5
